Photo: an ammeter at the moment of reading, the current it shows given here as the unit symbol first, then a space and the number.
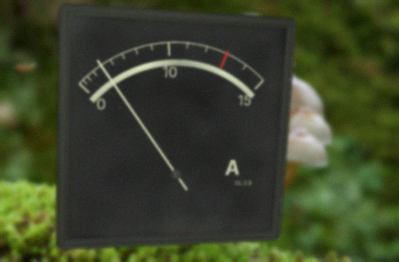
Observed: A 5
